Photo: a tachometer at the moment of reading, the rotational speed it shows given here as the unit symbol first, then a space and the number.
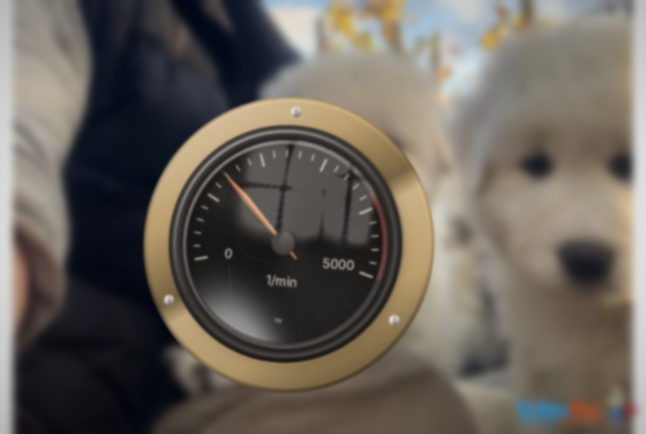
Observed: rpm 1400
